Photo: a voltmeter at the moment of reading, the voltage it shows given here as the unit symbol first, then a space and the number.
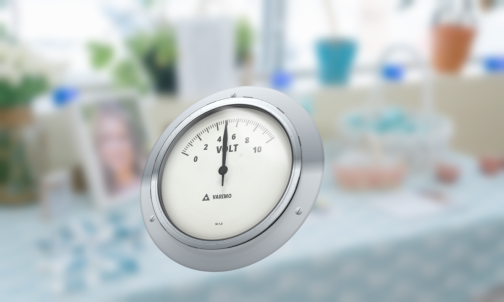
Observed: V 5
